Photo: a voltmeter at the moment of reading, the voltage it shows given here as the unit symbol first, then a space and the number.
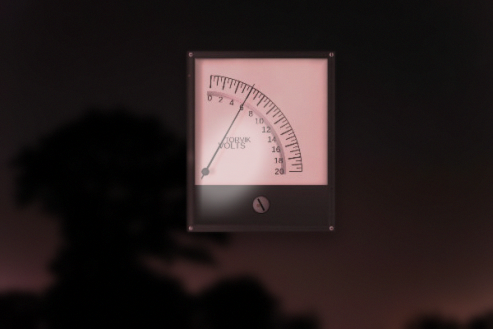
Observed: V 6
